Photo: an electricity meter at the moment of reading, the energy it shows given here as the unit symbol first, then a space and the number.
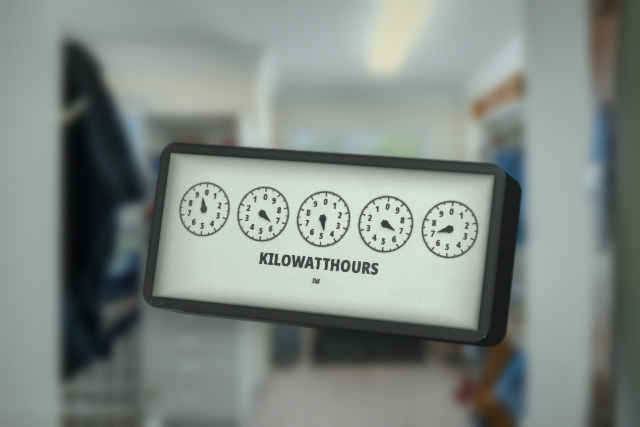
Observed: kWh 96467
